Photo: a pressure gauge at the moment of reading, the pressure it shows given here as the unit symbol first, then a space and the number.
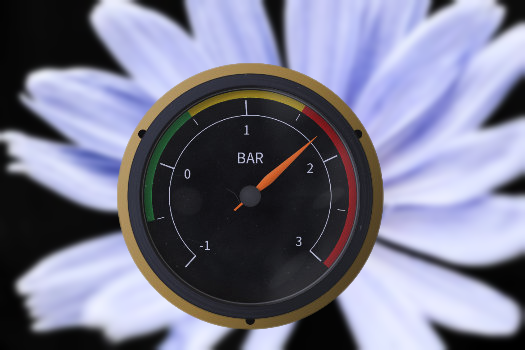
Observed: bar 1.75
